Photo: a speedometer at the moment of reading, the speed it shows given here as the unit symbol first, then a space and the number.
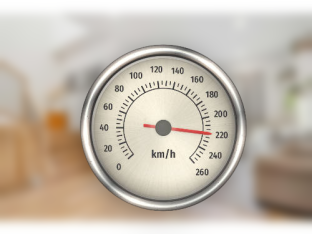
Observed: km/h 220
